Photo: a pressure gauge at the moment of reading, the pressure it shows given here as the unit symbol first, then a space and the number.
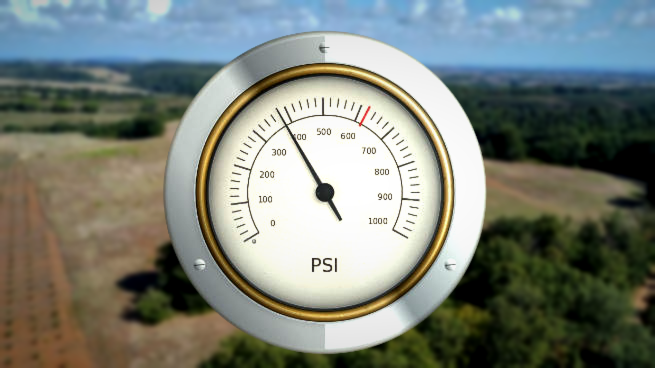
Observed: psi 380
